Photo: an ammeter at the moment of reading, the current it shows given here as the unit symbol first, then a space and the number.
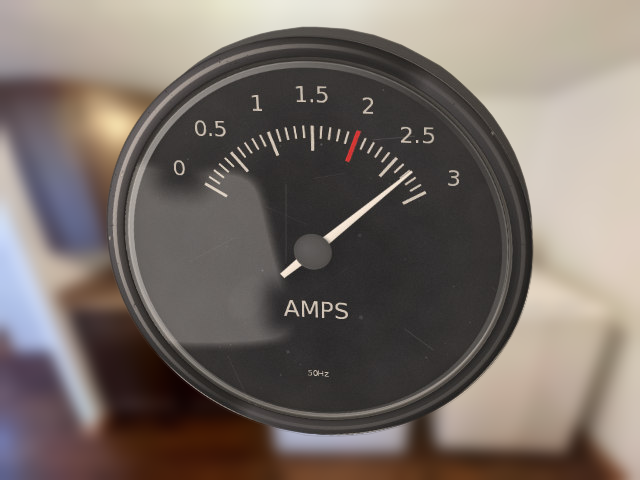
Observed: A 2.7
